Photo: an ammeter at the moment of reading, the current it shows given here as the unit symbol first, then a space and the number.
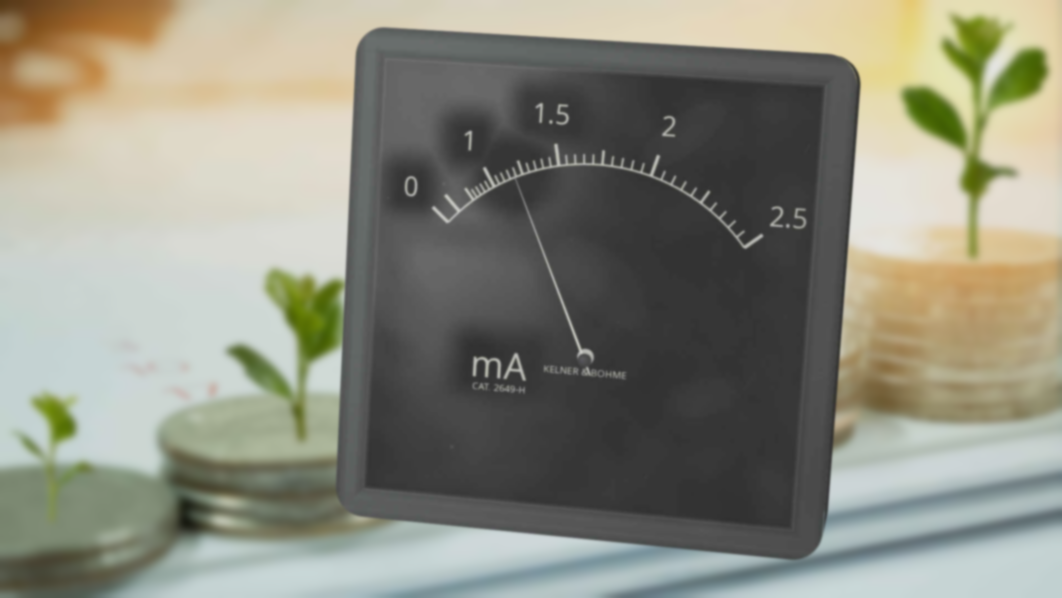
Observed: mA 1.2
